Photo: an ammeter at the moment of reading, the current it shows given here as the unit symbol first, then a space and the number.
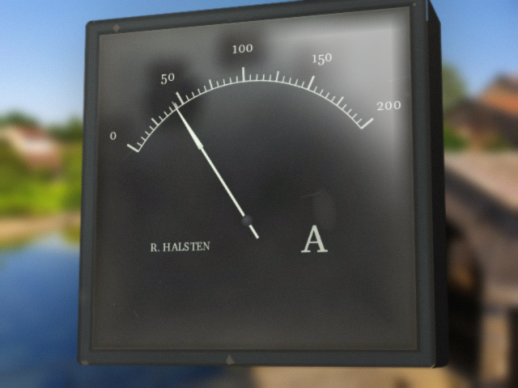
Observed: A 45
